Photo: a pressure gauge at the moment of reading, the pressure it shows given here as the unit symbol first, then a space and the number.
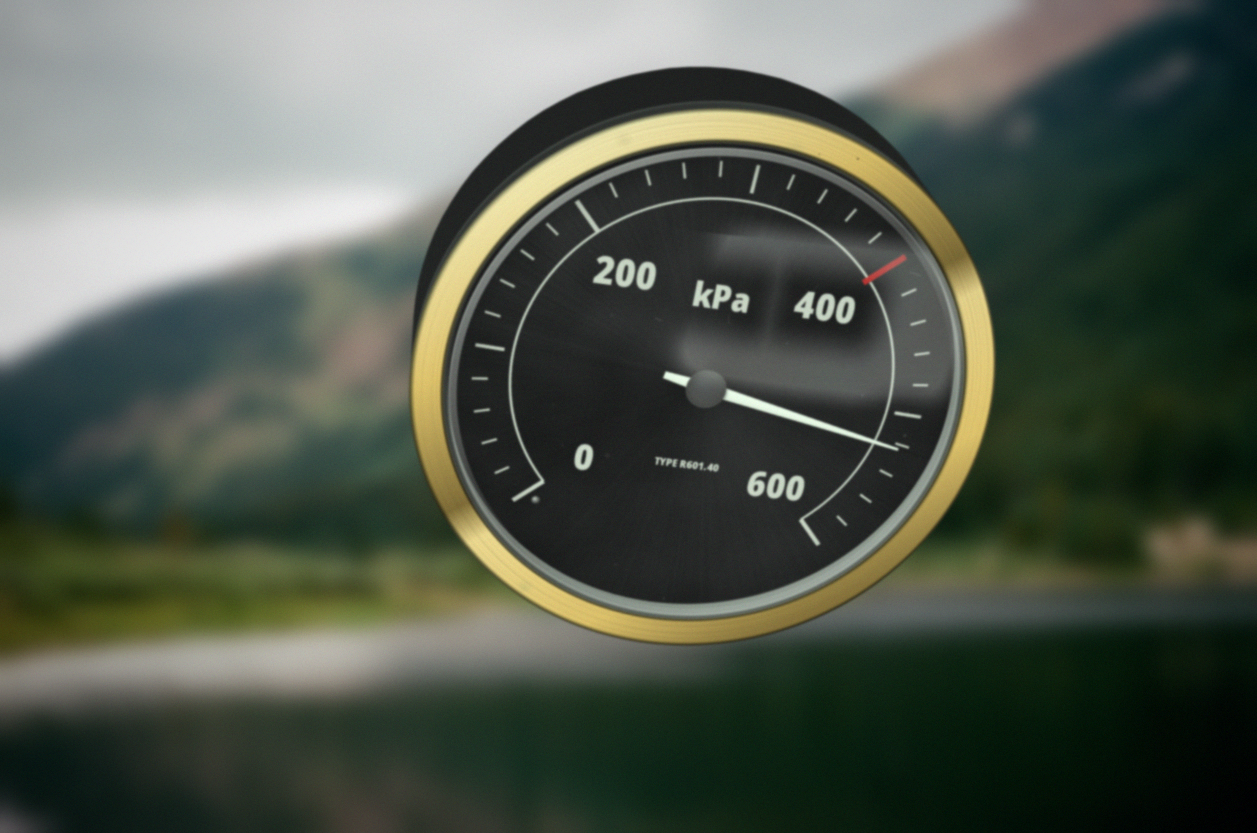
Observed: kPa 520
